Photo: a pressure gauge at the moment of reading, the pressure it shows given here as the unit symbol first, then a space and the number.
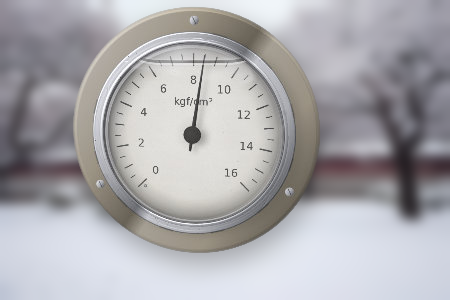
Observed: kg/cm² 8.5
